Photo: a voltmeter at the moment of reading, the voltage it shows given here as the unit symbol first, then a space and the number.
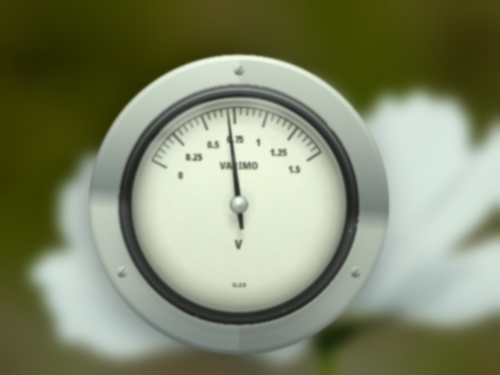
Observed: V 0.7
